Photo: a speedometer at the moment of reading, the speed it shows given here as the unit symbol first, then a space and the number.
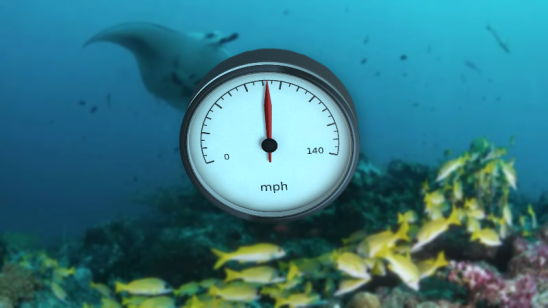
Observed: mph 72.5
